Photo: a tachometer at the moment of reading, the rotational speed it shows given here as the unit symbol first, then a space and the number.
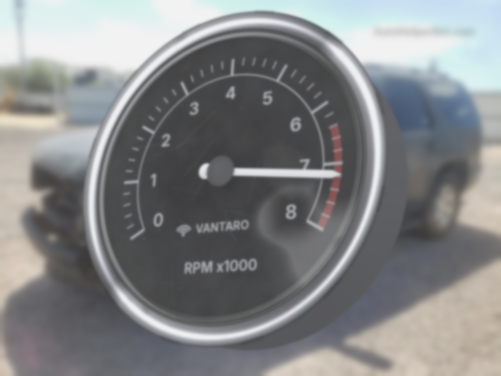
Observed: rpm 7200
